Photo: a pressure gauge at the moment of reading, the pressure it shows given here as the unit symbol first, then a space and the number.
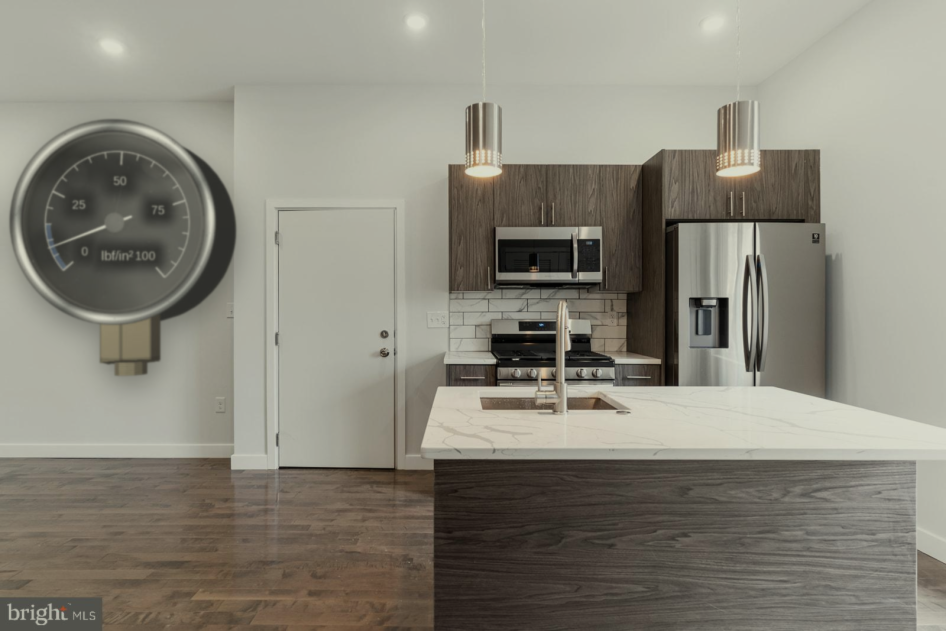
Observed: psi 7.5
